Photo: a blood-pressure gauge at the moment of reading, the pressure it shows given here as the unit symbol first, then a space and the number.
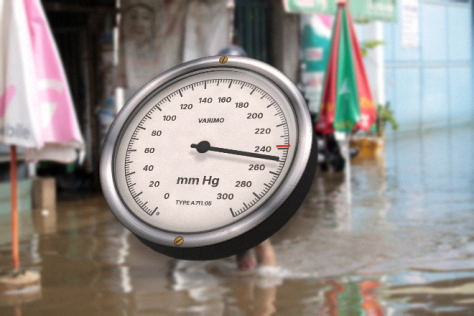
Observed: mmHg 250
